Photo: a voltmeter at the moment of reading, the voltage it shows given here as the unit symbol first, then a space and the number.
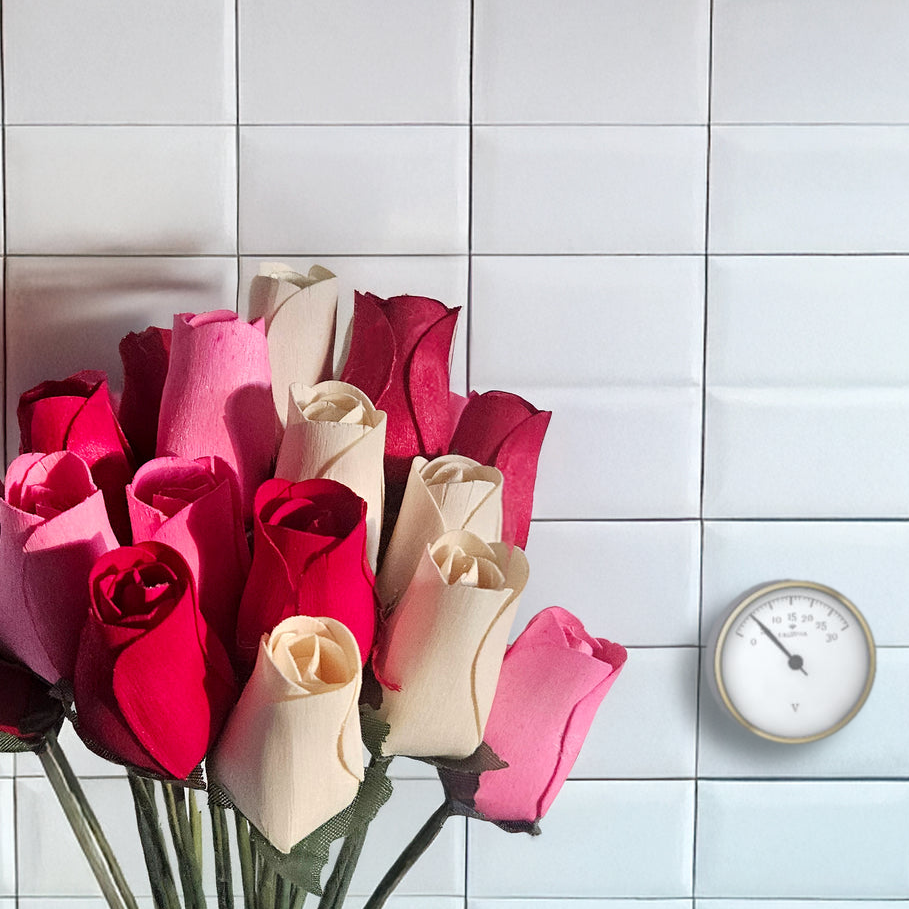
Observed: V 5
